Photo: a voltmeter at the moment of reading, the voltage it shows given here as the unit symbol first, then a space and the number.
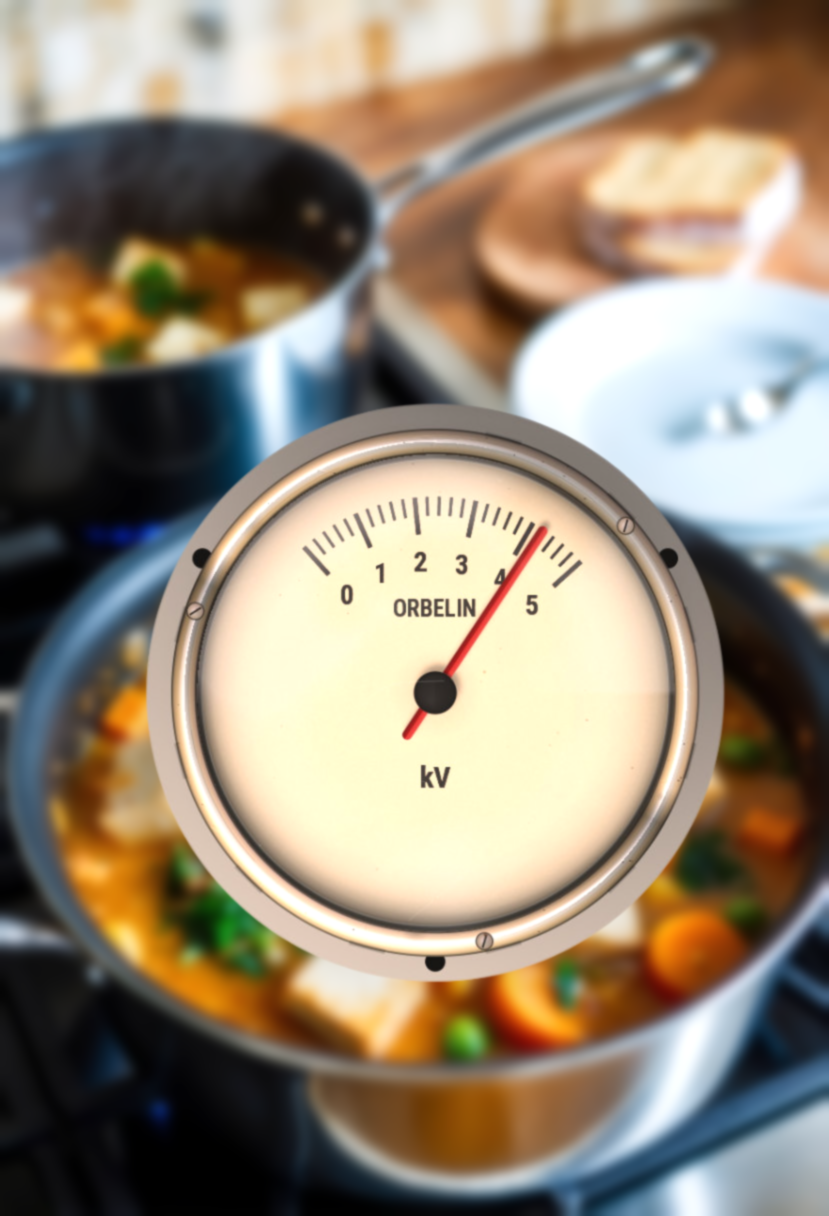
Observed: kV 4.2
